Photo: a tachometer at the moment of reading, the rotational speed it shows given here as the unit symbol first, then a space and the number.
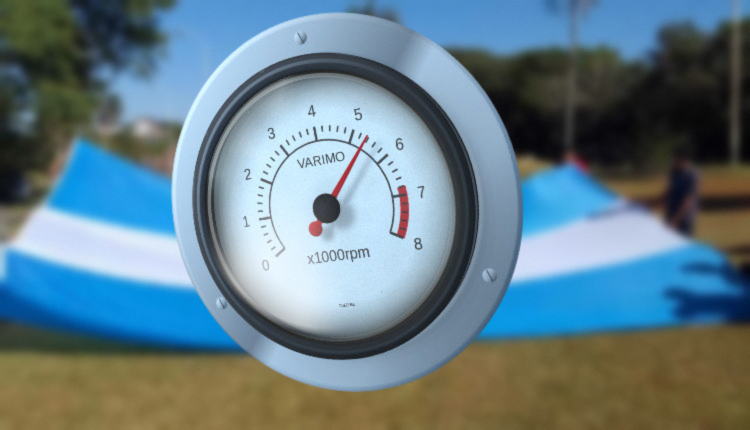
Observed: rpm 5400
